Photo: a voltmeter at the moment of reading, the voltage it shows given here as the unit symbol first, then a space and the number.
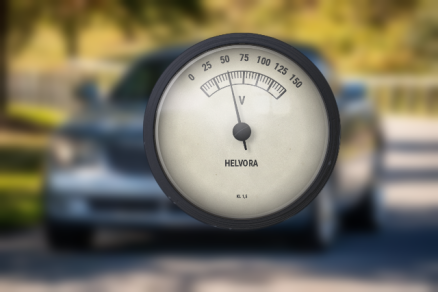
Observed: V 50
